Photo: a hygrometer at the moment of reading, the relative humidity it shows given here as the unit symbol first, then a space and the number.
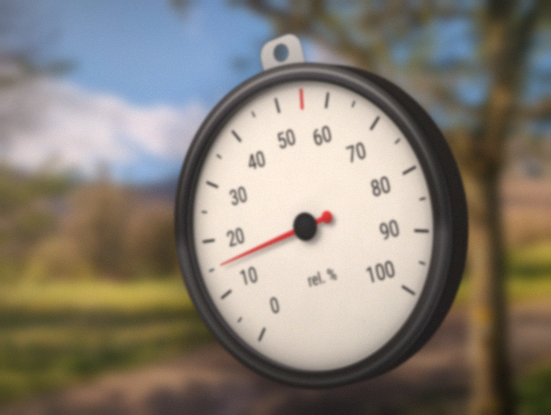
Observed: % 15
